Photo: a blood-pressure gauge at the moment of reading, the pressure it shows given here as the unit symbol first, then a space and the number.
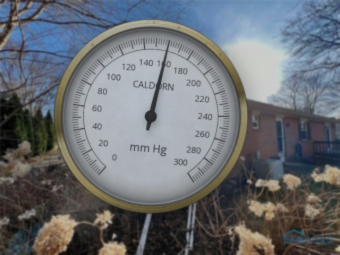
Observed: mmHg 160
